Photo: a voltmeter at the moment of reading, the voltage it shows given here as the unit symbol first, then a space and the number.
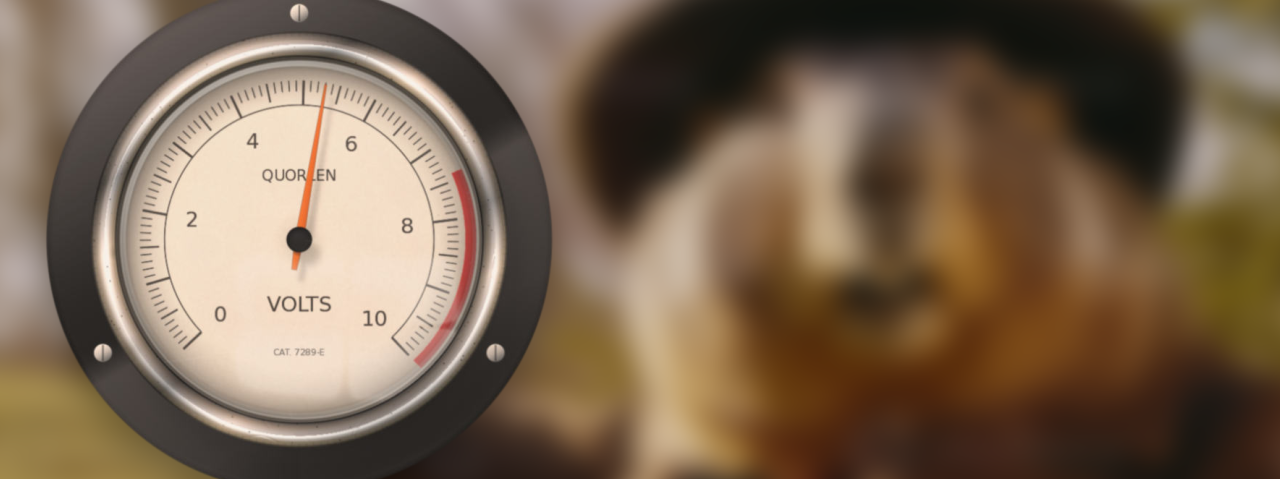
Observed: V 5.3
